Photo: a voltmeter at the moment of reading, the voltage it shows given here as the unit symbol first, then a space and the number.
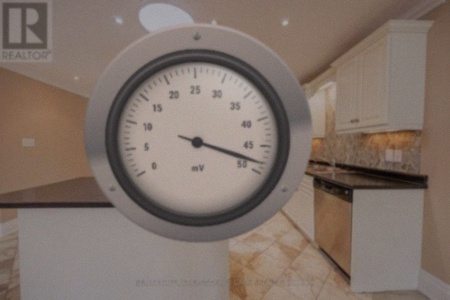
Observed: mV 48
